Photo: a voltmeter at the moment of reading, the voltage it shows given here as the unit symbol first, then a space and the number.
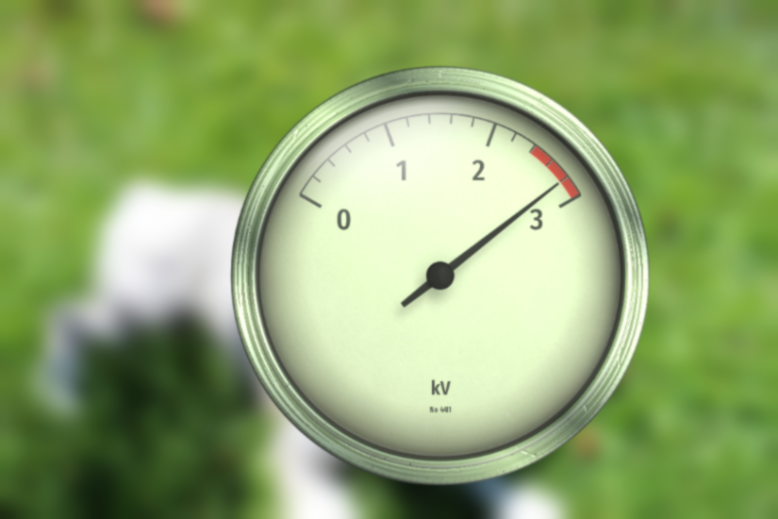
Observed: kV 2.8
